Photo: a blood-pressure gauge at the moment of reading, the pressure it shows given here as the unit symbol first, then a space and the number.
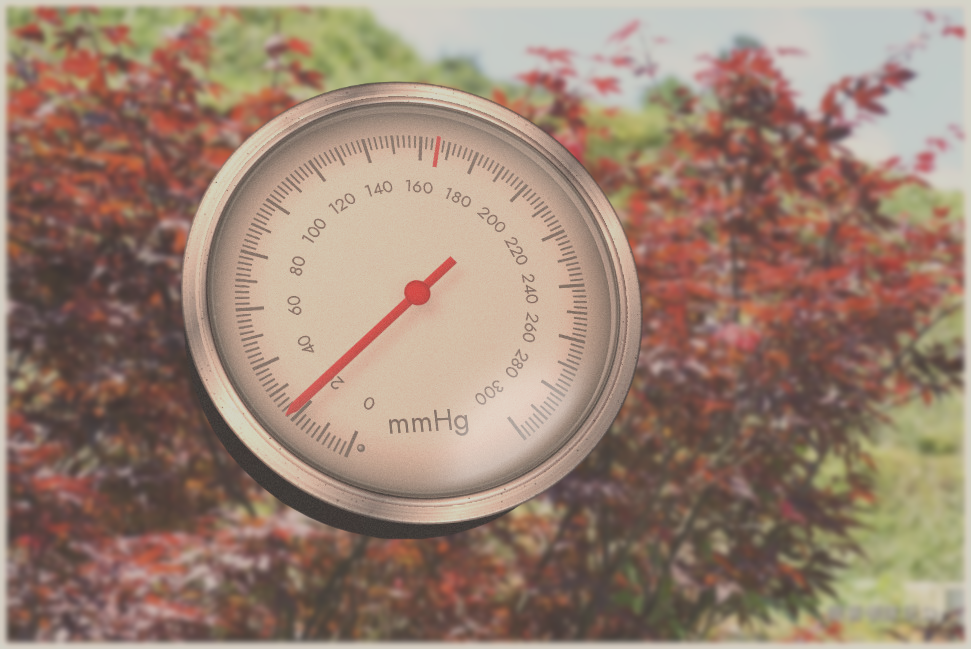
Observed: mmHg 22
